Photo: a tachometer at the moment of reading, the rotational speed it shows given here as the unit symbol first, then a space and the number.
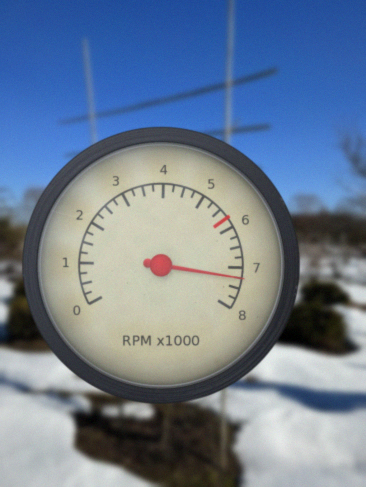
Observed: rpm 7250
